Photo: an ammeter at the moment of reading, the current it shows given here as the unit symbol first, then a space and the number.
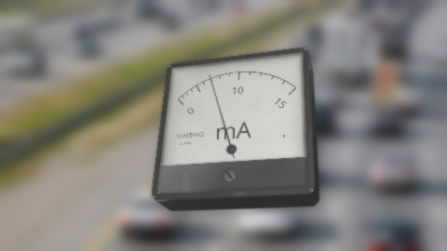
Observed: mA 7
